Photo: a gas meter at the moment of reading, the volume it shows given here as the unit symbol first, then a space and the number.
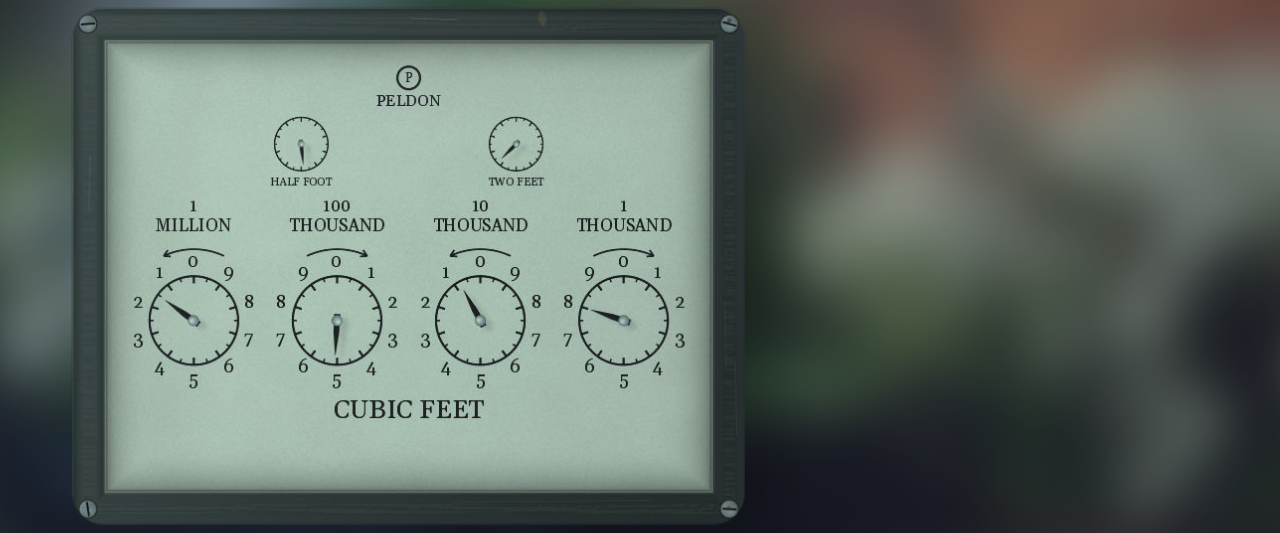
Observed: ft³ 150800
